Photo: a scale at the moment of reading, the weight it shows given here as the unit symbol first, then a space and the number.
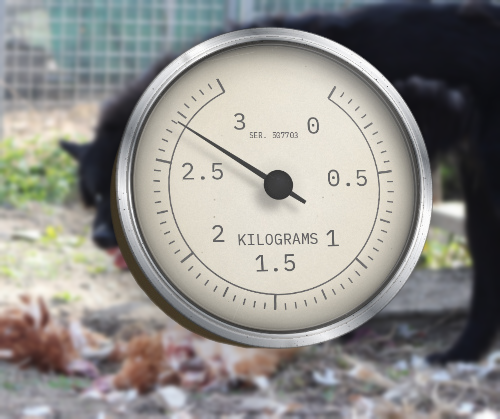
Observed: kg 2.7
